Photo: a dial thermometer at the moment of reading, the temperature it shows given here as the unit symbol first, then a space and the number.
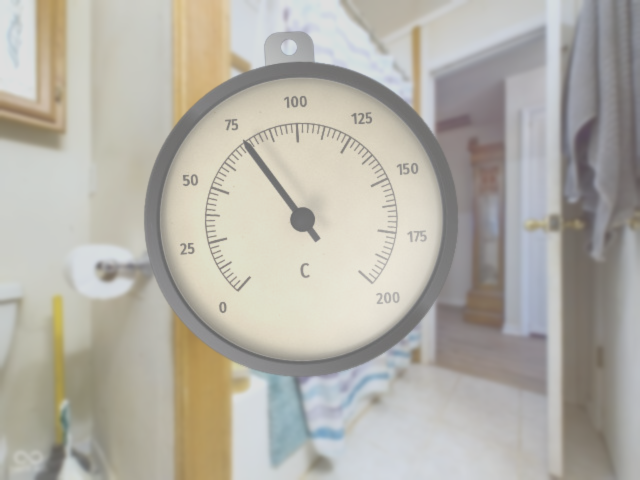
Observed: °C 75
